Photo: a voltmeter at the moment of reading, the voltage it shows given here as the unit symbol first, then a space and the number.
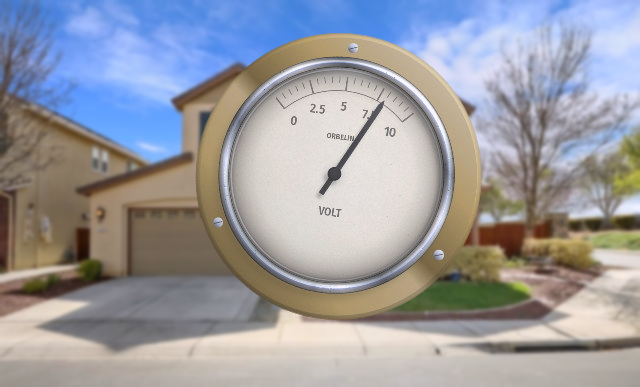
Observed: V 8
